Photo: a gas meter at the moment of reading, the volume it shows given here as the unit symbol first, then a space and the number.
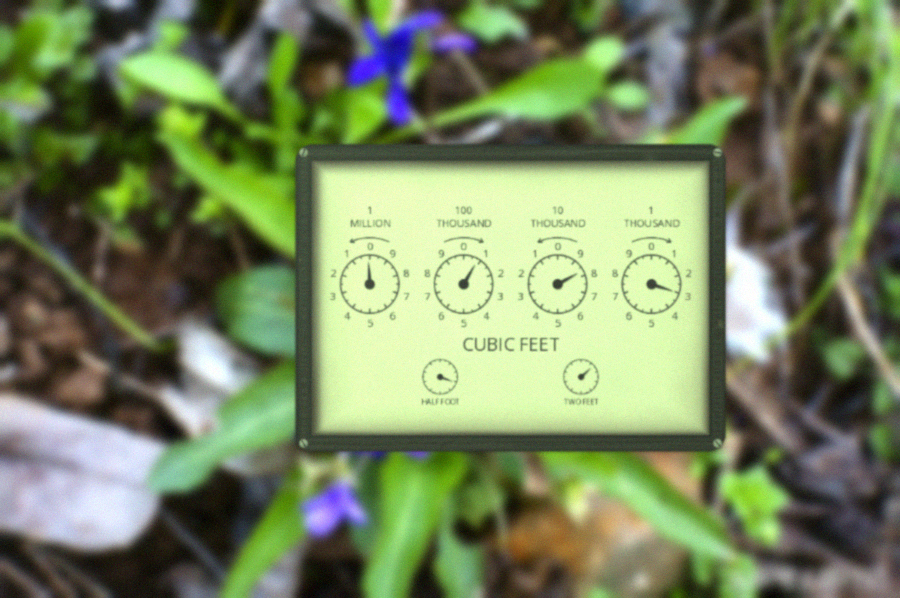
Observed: ft³ 8300
